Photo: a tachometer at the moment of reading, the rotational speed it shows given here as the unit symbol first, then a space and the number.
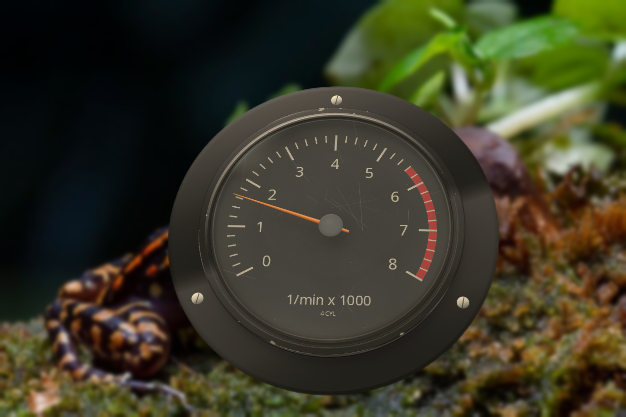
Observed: rpm 1600
